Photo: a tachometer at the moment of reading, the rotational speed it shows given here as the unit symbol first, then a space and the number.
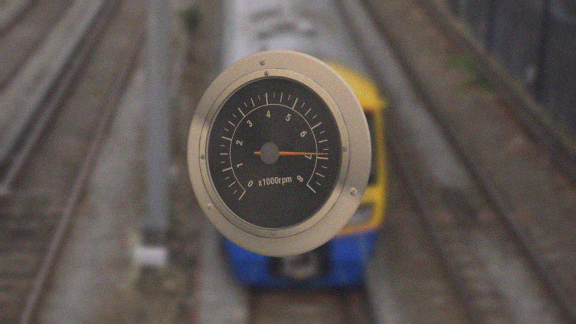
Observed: rpm 6875
